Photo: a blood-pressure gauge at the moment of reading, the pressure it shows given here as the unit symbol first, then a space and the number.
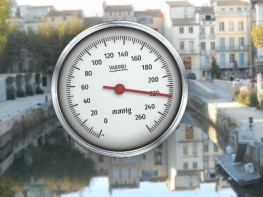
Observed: mmHg 220
